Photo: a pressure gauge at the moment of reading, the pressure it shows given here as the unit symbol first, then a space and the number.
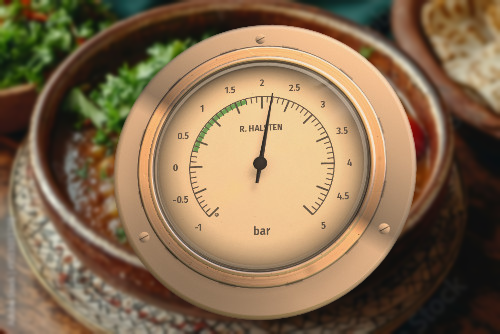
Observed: bar 2.2
